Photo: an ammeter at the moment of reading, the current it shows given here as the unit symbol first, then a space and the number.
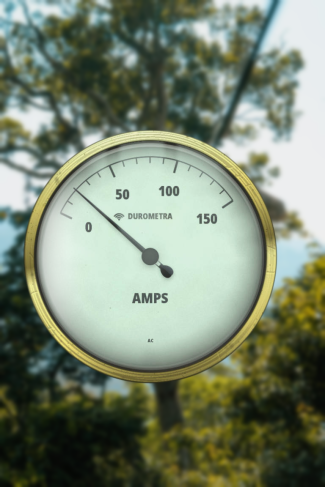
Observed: A 20
